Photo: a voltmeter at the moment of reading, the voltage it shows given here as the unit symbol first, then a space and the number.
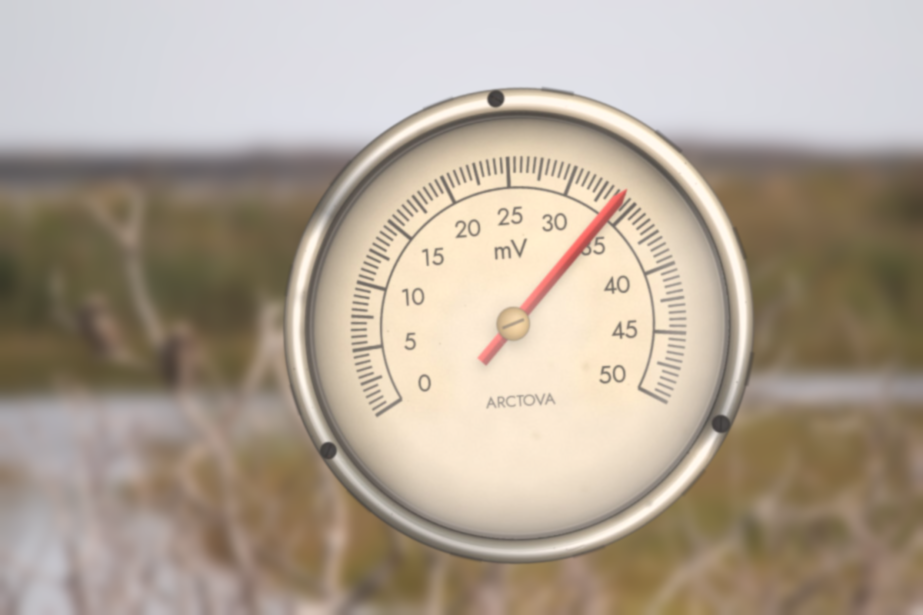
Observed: mV 34
